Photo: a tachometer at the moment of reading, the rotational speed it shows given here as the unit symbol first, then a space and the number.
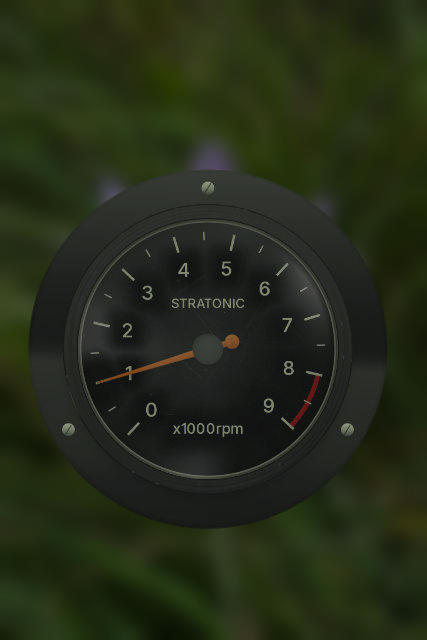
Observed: rpm 1000
